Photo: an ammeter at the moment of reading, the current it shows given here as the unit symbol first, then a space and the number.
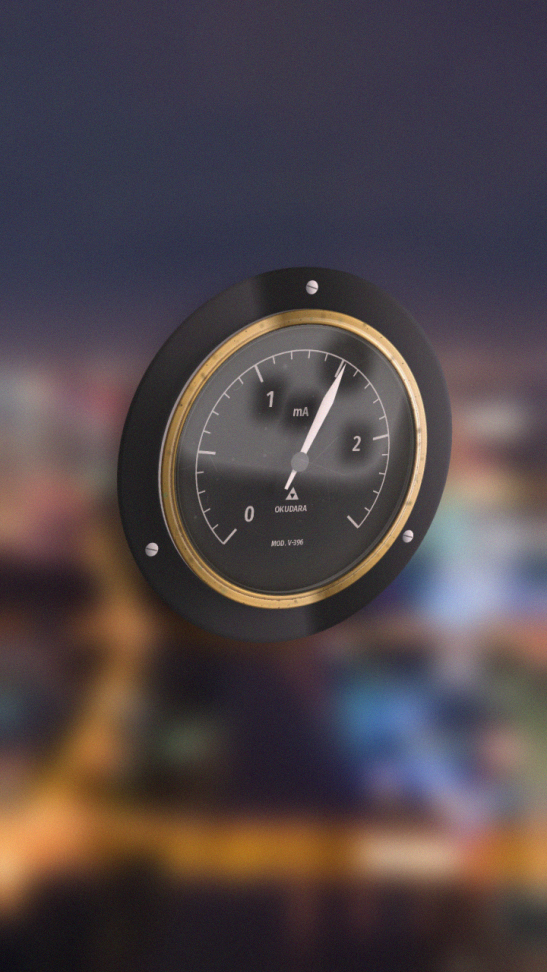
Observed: mA 1.5
